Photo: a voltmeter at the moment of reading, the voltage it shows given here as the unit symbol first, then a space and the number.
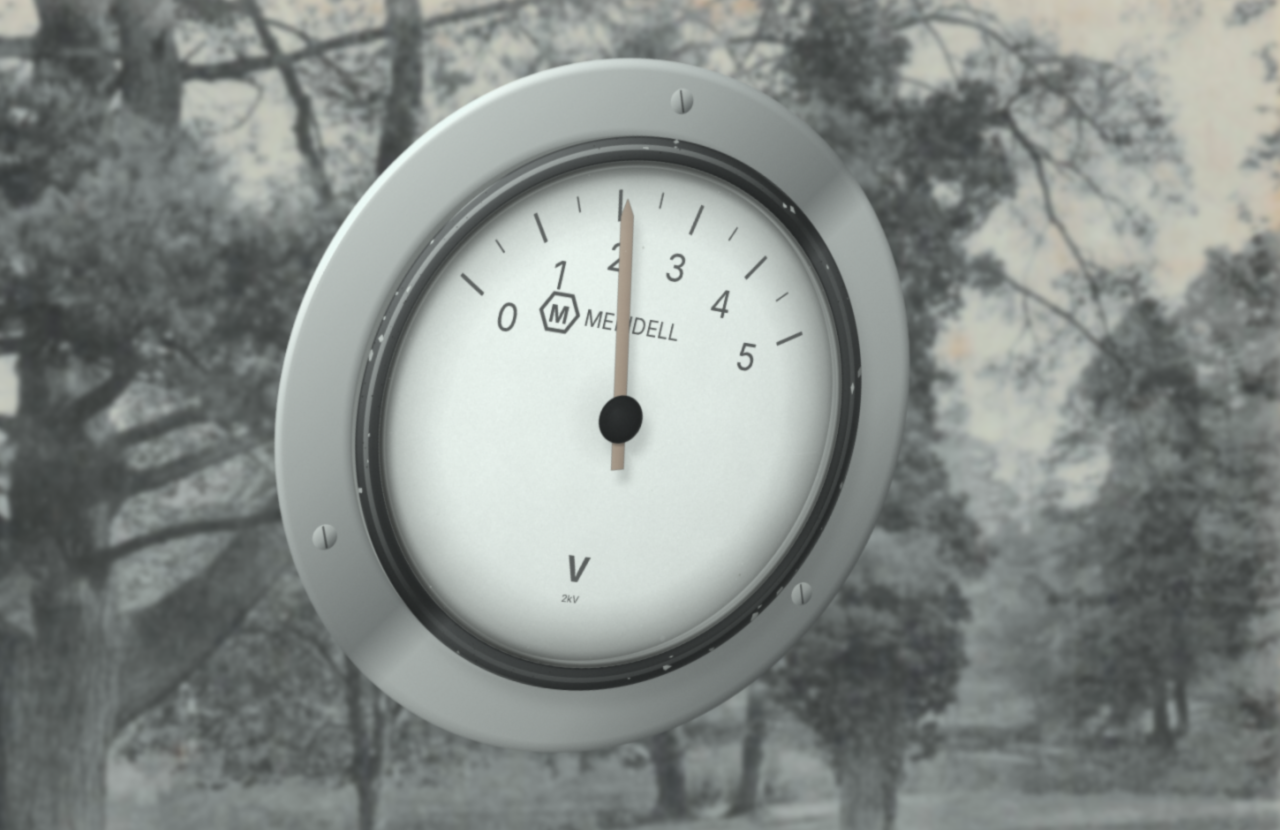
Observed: V 2
